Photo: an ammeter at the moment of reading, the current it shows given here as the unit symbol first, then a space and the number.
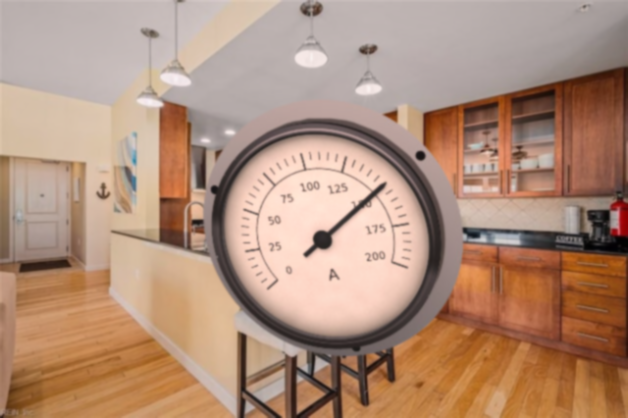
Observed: A 150
